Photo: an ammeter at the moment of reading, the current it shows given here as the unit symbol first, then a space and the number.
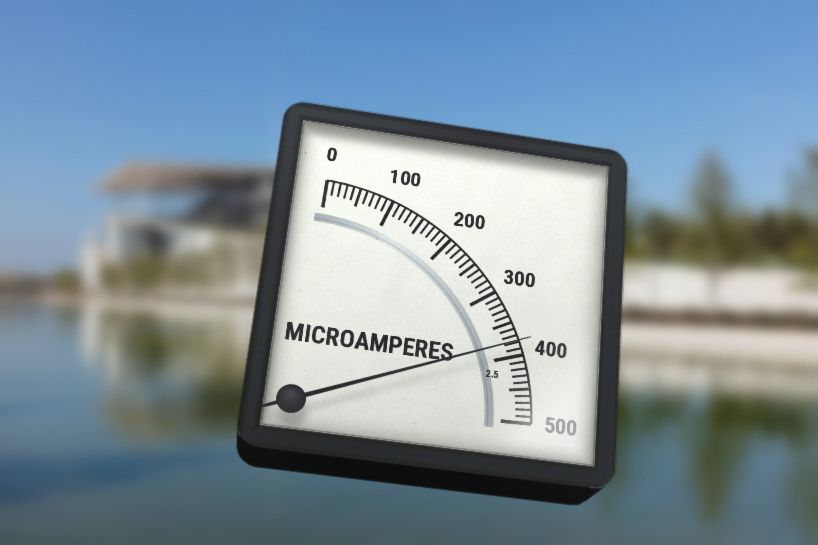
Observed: µA 380
